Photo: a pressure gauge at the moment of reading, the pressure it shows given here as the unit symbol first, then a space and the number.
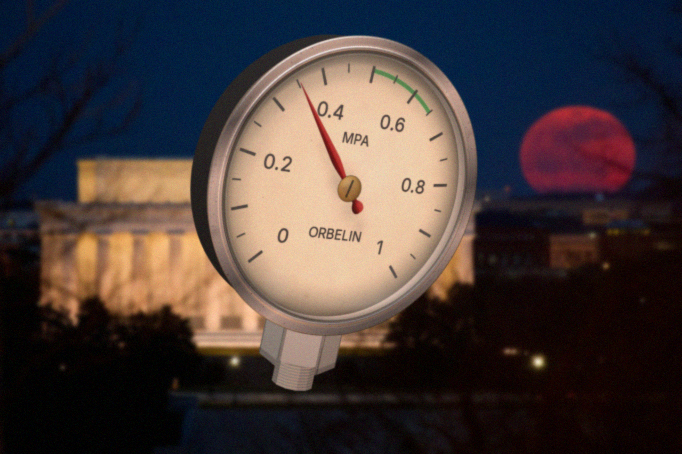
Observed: MPa 0.35
